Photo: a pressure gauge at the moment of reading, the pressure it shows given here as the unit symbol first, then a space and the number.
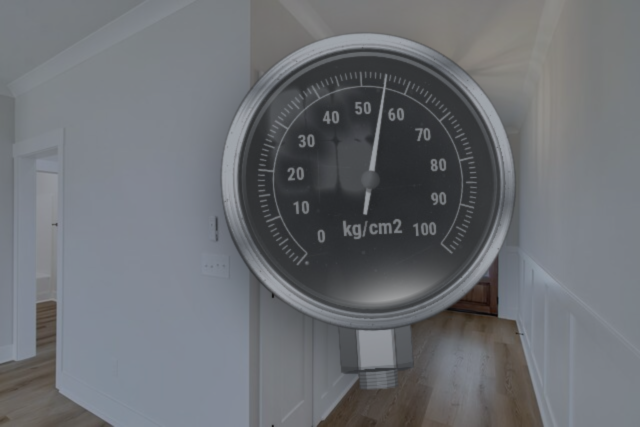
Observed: kg/cm² 55
